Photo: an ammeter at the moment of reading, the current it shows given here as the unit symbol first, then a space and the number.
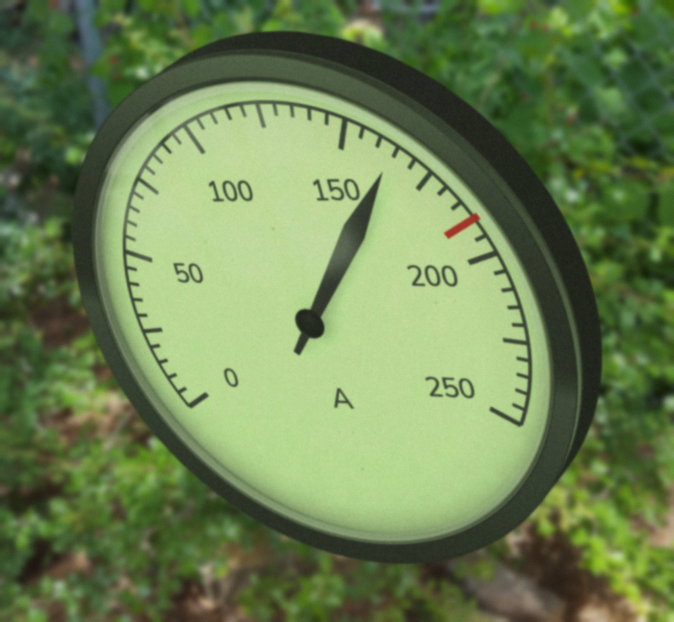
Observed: A 165
